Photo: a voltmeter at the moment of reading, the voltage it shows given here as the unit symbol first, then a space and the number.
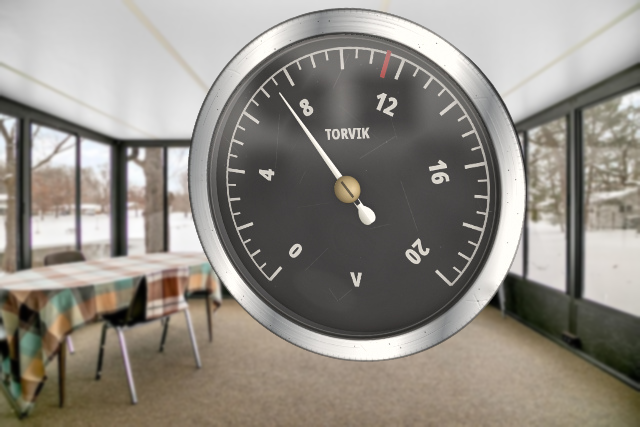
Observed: V 7.5
